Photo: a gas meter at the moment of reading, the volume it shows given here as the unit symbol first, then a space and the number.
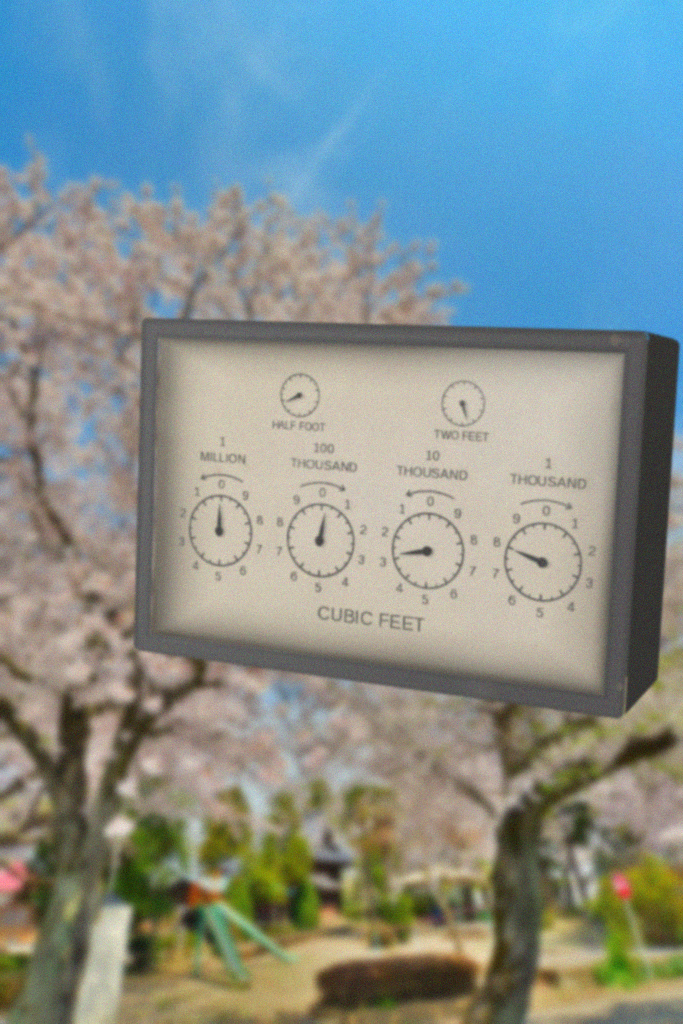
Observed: ft³ 2800
